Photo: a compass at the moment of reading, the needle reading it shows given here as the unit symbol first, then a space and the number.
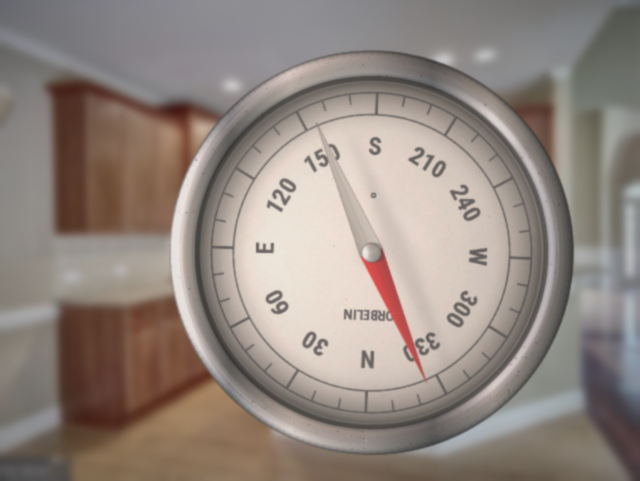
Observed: ° 335
